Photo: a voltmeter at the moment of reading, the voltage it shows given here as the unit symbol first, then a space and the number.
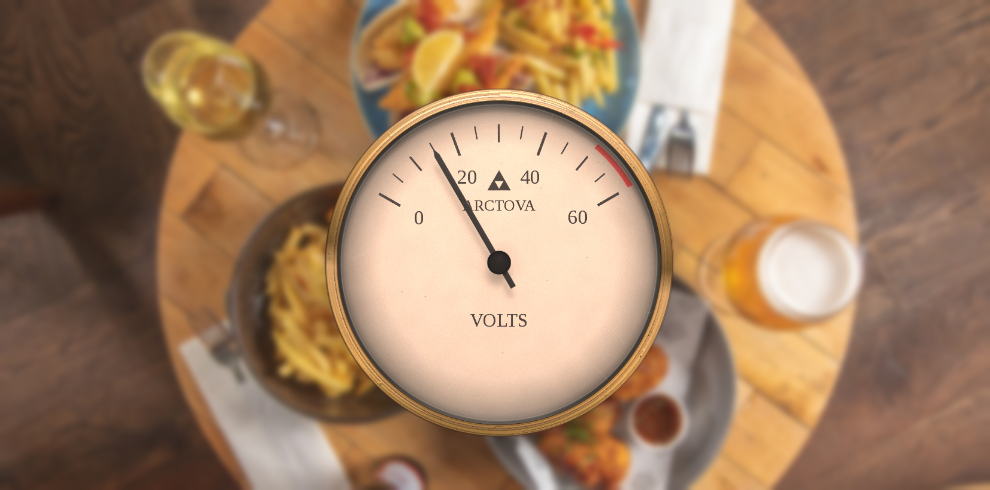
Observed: V 15
